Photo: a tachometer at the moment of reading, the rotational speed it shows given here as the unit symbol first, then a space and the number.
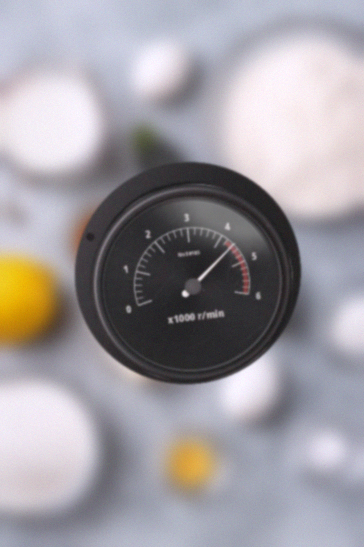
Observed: rpm 4400
